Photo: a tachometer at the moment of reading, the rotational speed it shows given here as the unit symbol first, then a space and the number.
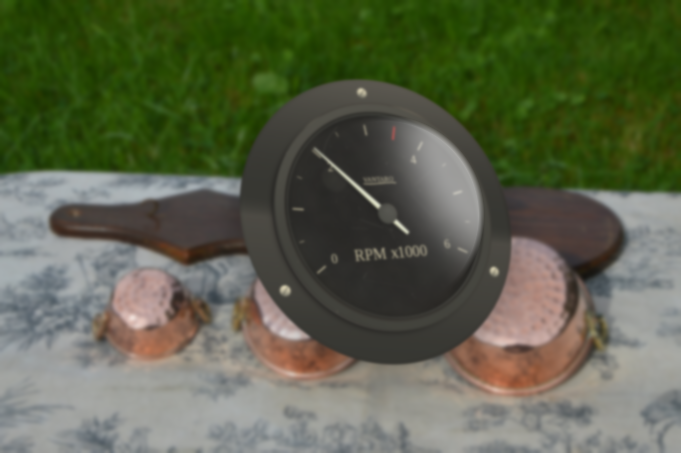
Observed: rpm 2000
